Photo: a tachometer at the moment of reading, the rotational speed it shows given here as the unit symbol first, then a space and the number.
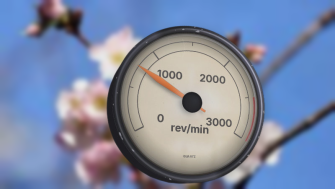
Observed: rpm 750
